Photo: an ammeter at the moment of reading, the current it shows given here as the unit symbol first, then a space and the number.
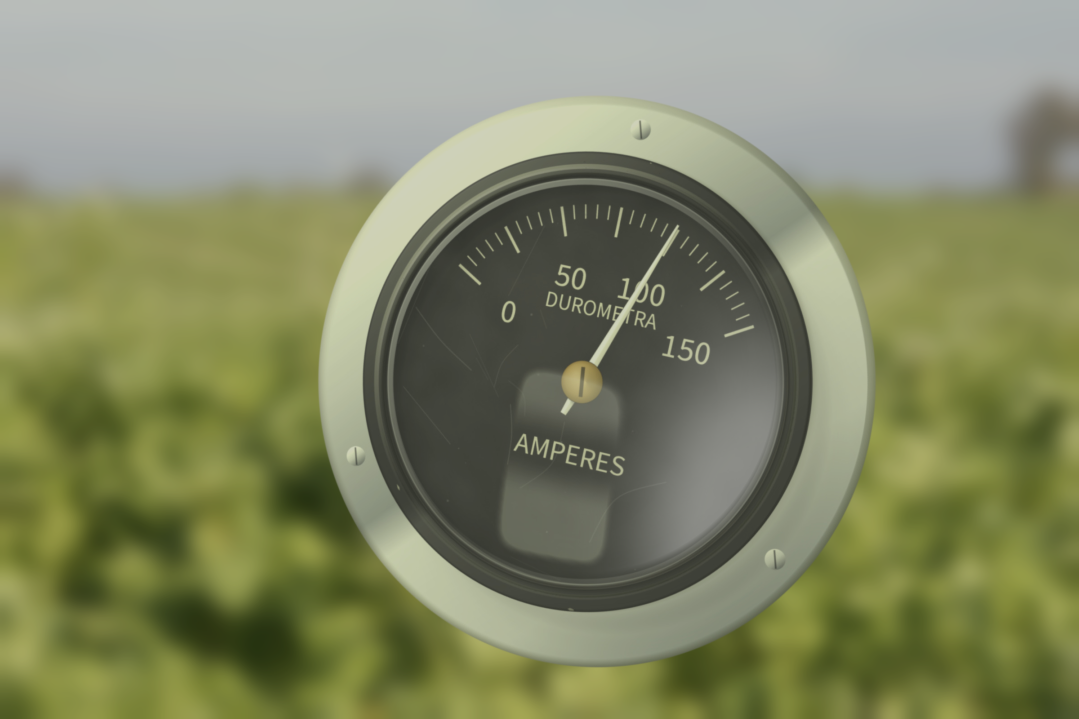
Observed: A 100
